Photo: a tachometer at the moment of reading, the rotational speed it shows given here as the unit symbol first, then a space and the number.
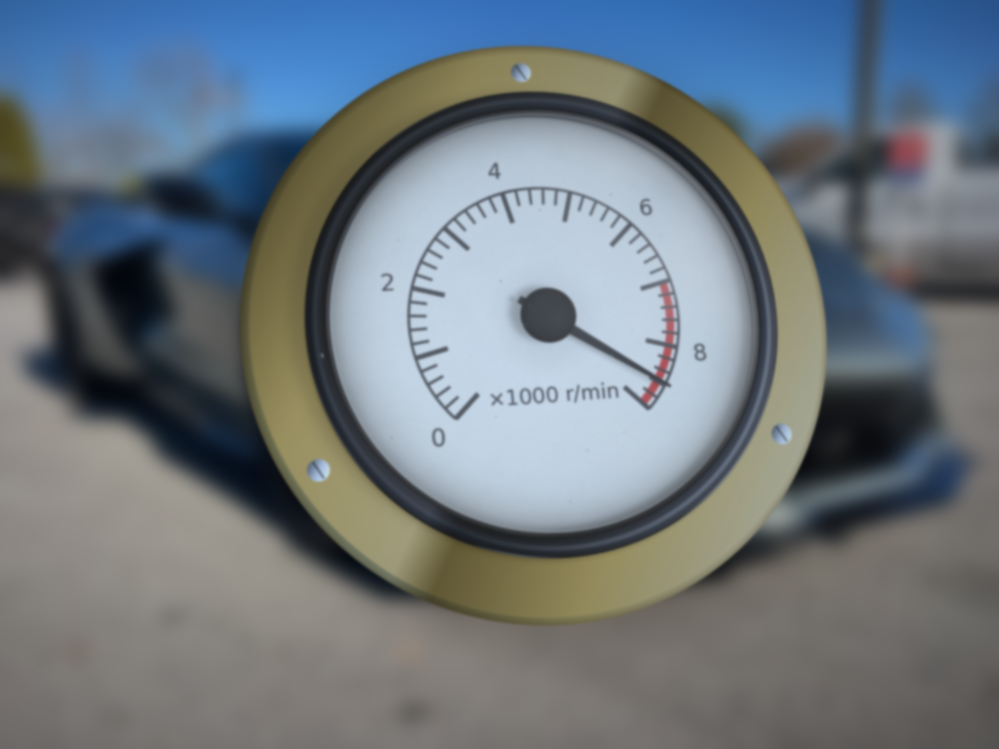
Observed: rpm 8600
